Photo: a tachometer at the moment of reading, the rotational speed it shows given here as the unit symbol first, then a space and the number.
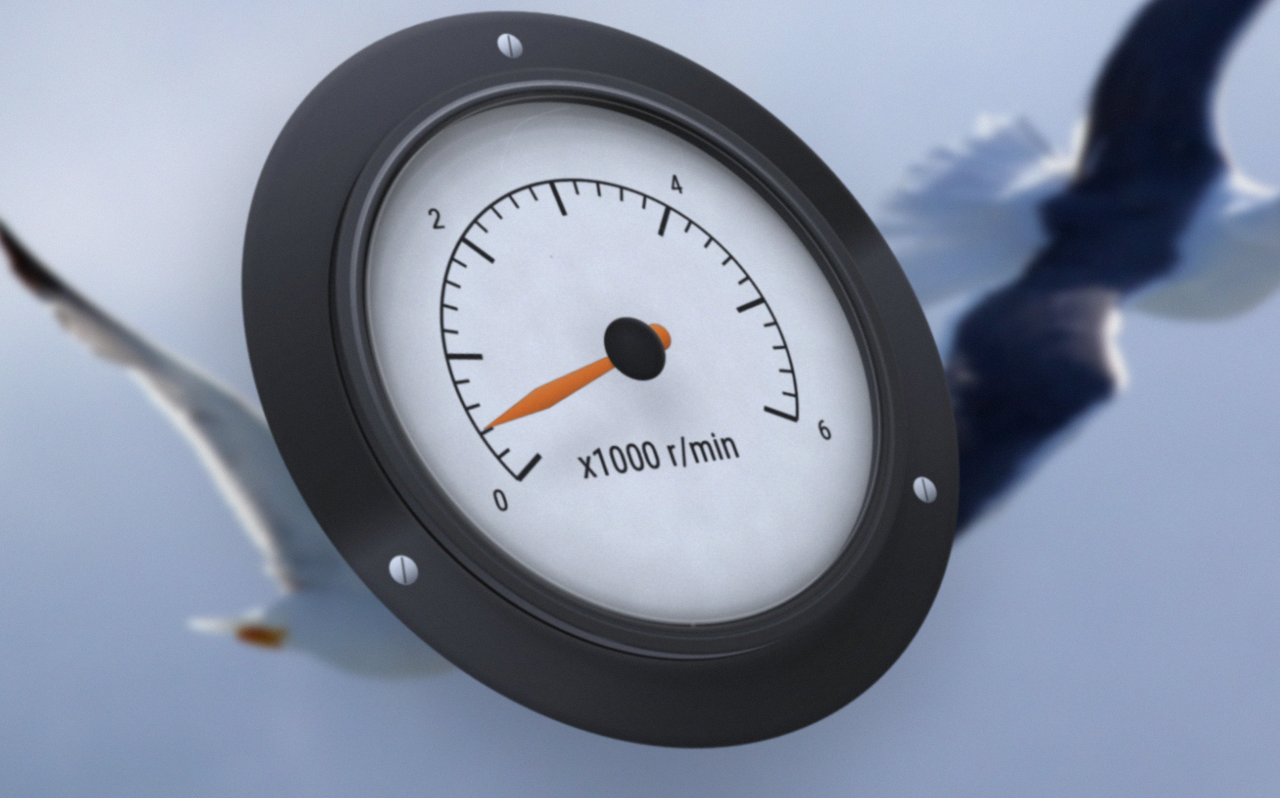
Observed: rpm 400
